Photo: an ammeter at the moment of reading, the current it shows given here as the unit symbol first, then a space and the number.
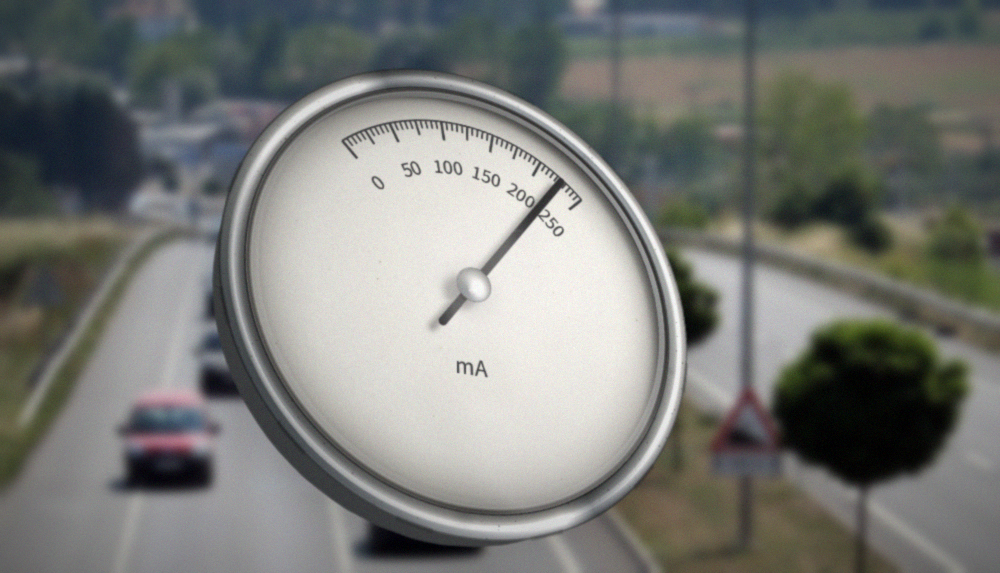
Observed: mA 225
